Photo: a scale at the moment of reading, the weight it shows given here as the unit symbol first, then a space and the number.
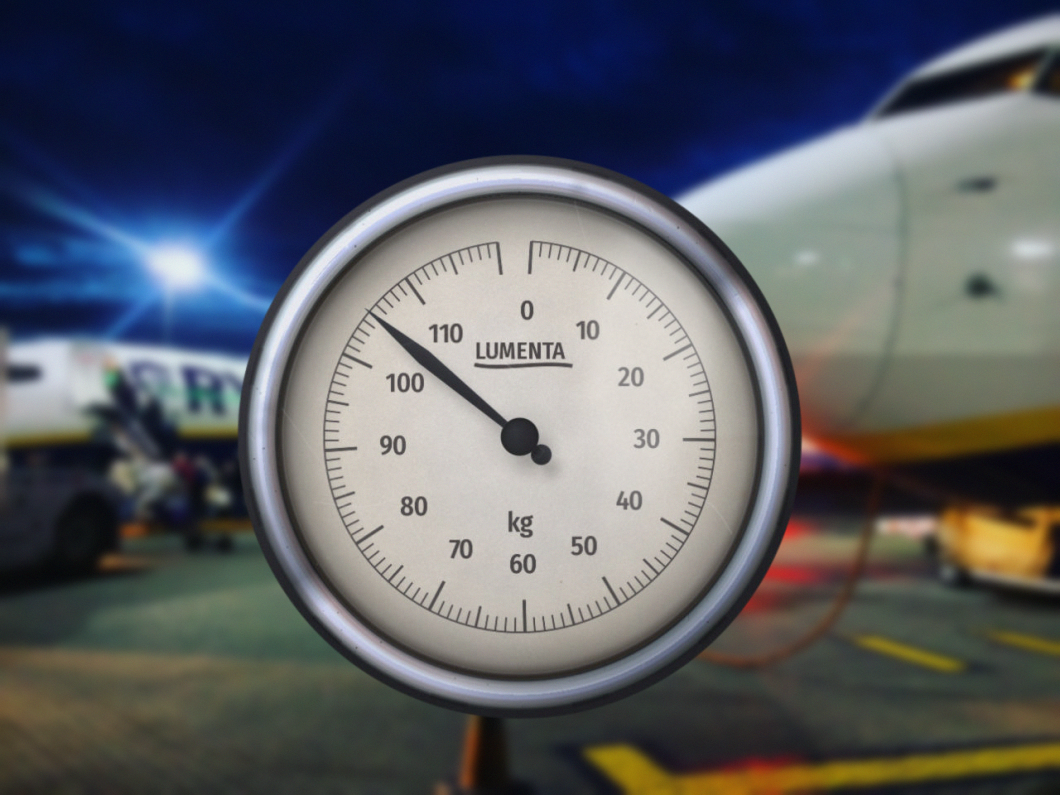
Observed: kg 105
